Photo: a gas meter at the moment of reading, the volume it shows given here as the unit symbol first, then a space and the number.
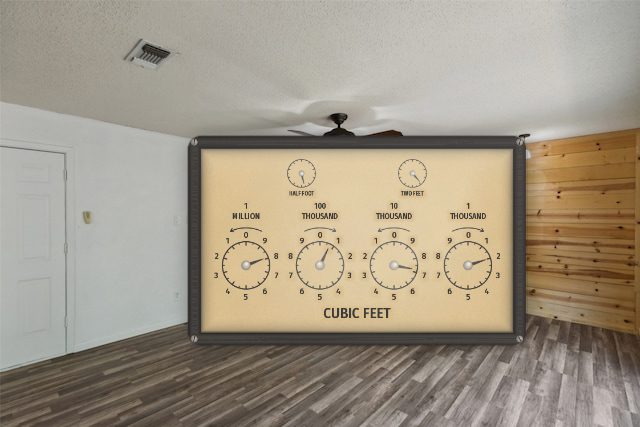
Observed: ft³ 807200
